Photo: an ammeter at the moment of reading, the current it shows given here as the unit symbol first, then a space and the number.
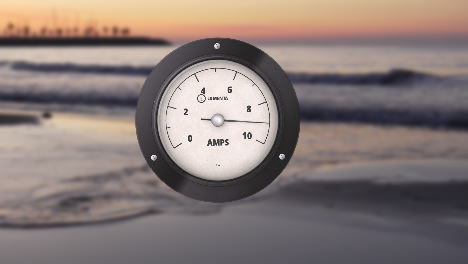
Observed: A 9
